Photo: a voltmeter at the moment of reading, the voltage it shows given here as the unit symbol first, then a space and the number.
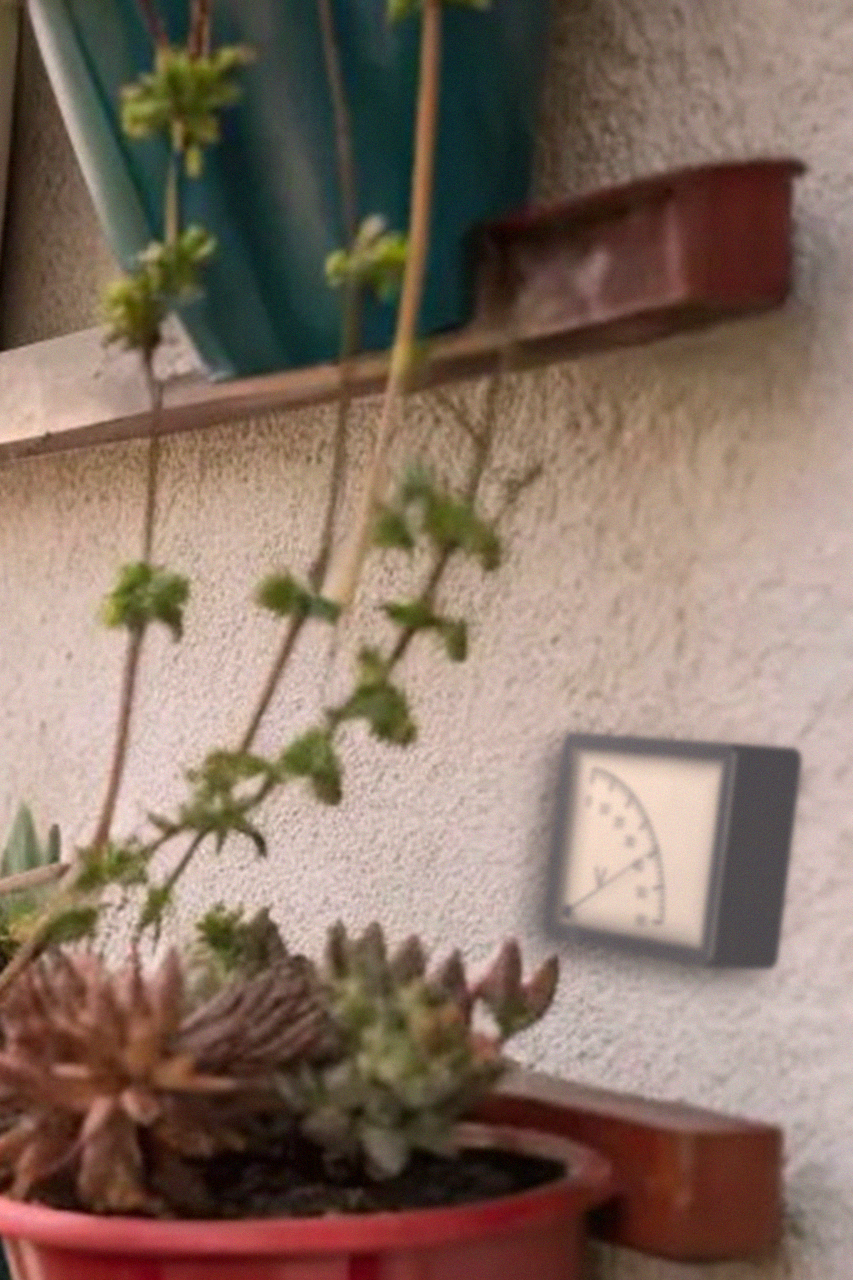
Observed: V 40
